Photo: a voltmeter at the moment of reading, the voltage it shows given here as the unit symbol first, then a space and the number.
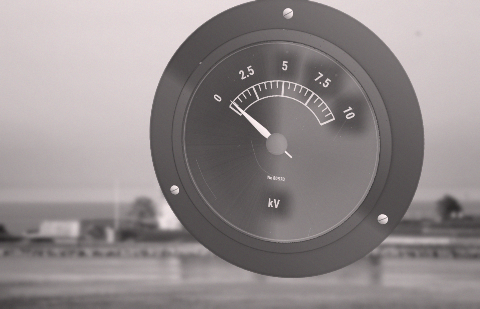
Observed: kV 0.5
